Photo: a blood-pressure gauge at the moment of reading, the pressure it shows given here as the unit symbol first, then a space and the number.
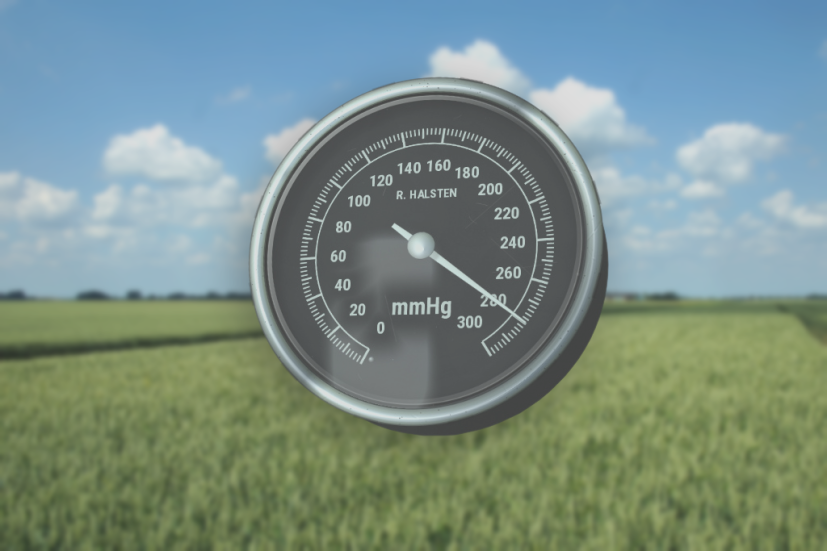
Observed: mmHg 280
